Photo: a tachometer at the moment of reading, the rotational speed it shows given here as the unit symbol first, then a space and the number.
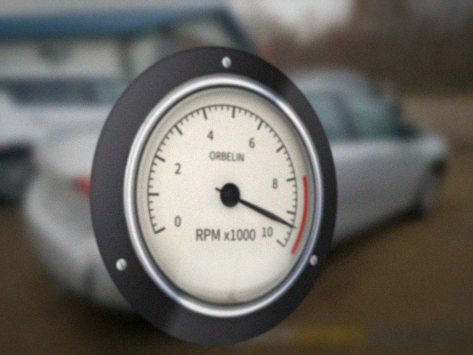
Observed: rpm 9400
